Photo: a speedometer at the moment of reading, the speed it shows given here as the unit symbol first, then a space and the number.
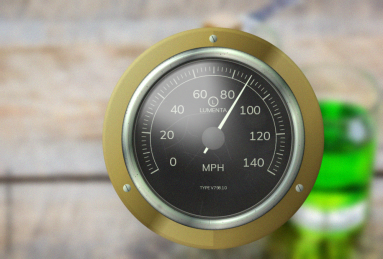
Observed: mph 88
